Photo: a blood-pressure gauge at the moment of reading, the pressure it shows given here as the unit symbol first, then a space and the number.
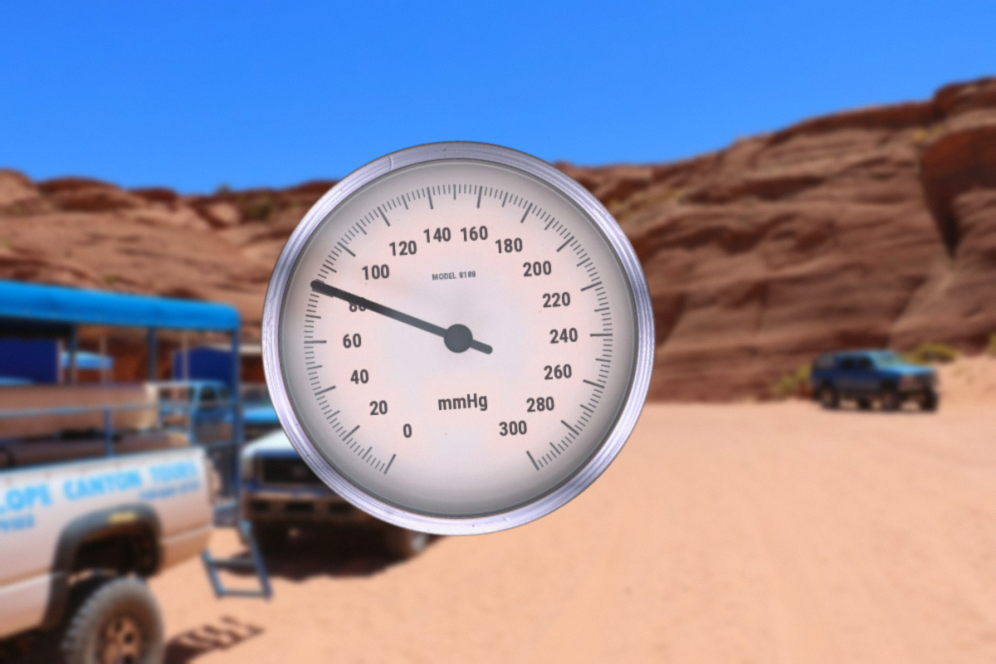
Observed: mmHg 82
